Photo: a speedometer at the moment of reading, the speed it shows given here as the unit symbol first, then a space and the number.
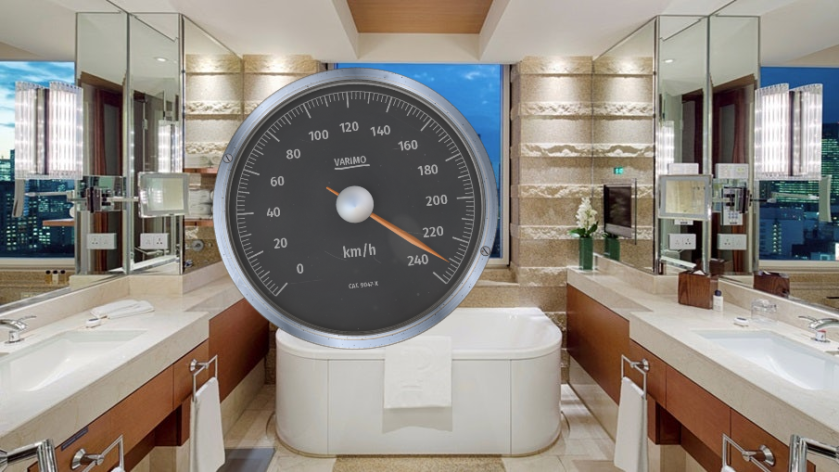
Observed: km/h 232
